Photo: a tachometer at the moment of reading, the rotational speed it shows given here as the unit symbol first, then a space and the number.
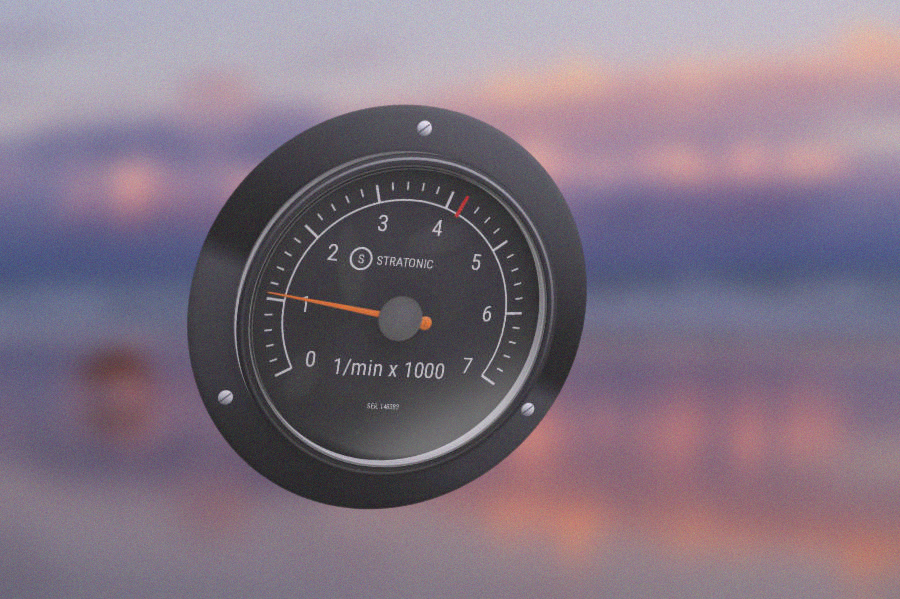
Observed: rpm 1100
